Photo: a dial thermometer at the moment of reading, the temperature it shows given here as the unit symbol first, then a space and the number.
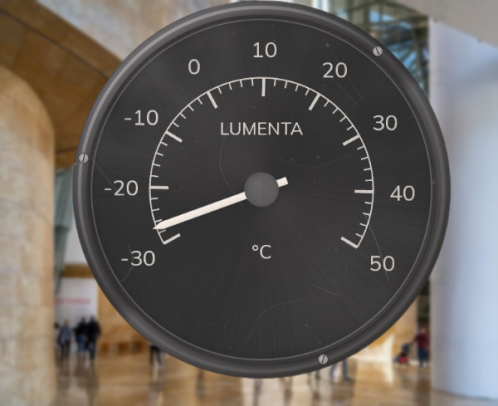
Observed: °C -27
